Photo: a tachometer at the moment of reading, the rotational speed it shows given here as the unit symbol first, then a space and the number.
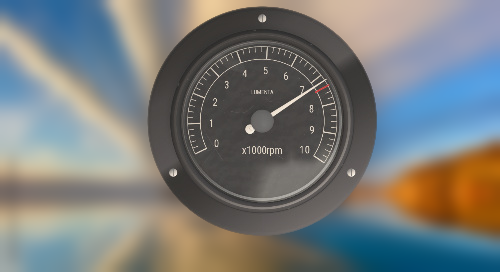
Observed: rpm 7200
